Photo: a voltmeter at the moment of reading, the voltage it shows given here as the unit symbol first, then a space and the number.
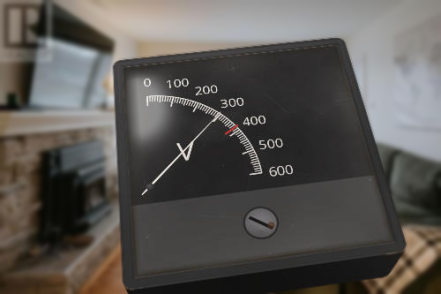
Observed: V 300
